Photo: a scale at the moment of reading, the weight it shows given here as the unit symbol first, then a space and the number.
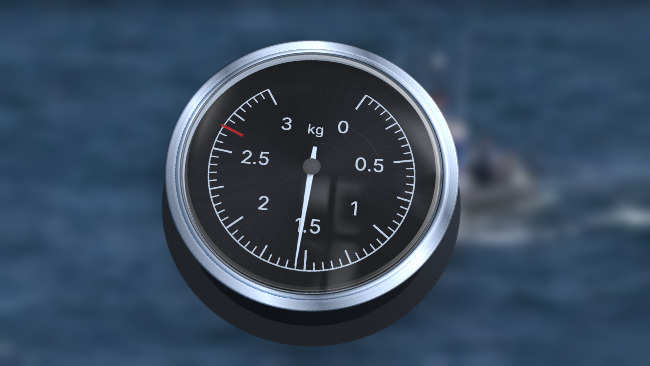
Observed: kg 1.55
